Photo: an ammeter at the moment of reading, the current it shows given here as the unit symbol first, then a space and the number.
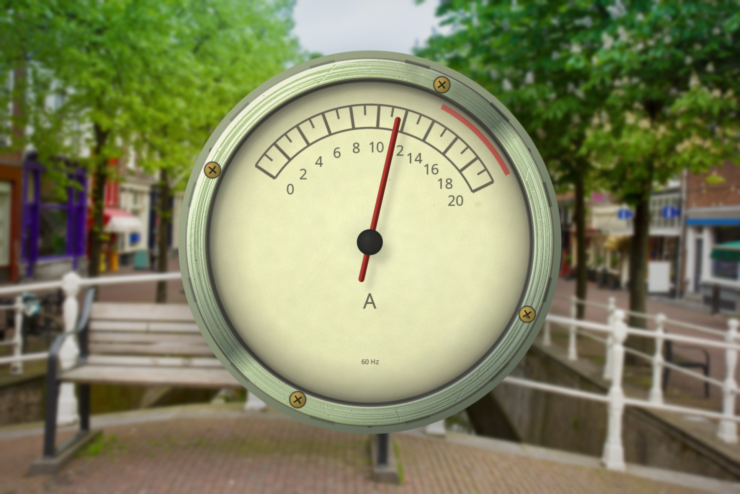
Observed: A 11.5
